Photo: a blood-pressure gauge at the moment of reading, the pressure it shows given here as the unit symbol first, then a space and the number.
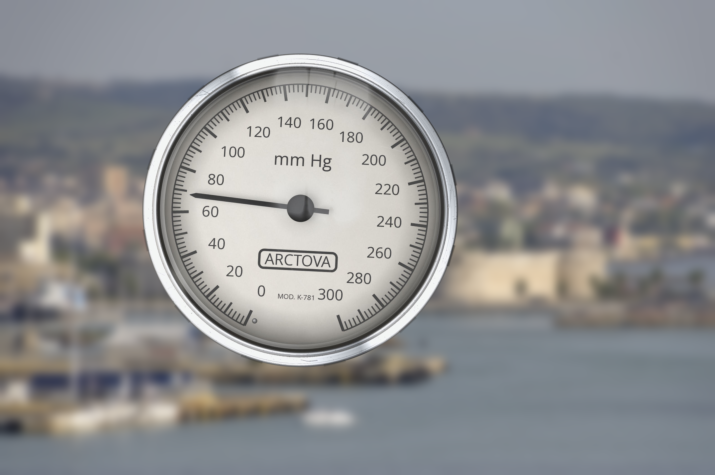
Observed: mmHg 68
